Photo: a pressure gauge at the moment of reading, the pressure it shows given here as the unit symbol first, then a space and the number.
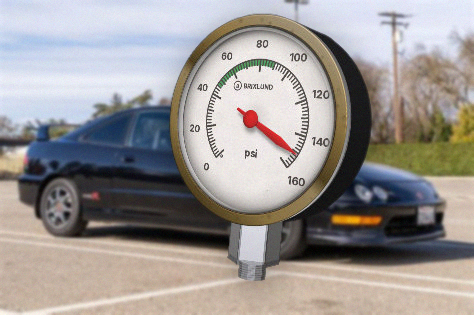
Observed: psi 150
